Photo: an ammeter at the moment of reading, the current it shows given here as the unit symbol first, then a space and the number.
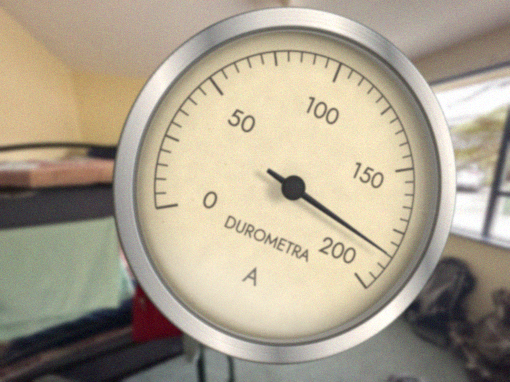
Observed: A 185
